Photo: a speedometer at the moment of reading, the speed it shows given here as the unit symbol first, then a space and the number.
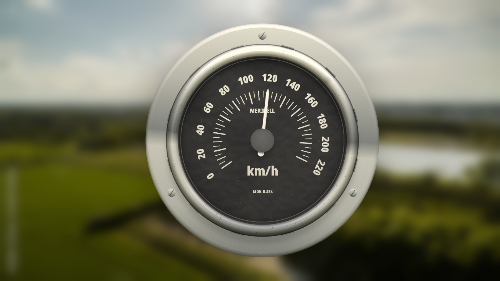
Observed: km/h 120
